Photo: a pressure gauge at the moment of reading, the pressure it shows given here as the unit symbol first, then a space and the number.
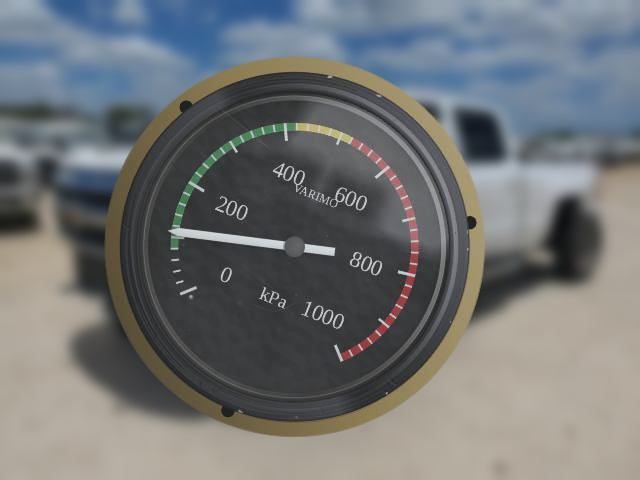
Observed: kPa 110
